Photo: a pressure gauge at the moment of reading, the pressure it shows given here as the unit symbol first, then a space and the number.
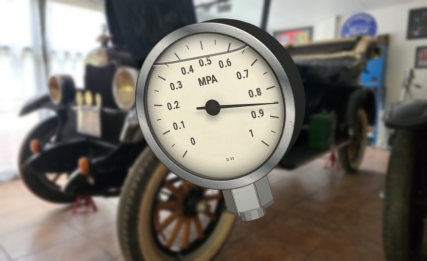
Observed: MPa 0.85
